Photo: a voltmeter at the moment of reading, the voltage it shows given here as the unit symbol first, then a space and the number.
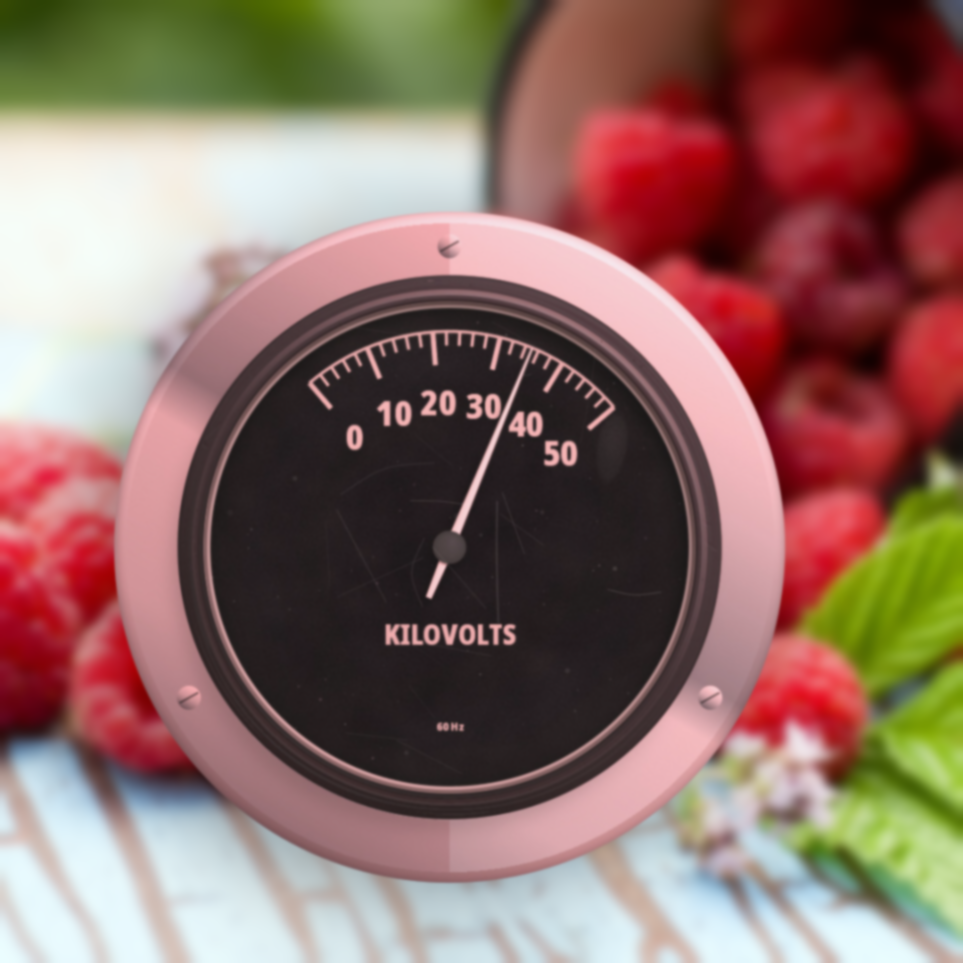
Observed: kV 35
